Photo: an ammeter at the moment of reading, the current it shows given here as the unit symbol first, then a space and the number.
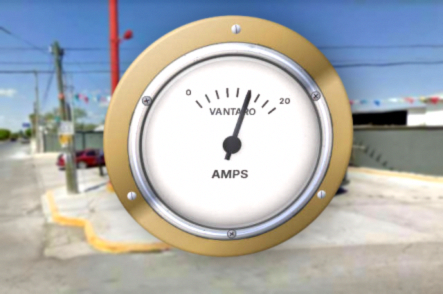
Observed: A 12.5
